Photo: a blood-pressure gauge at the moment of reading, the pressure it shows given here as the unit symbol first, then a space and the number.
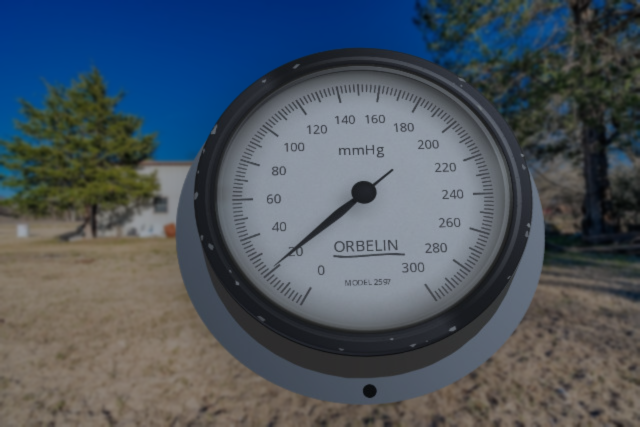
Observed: mmHg 20
